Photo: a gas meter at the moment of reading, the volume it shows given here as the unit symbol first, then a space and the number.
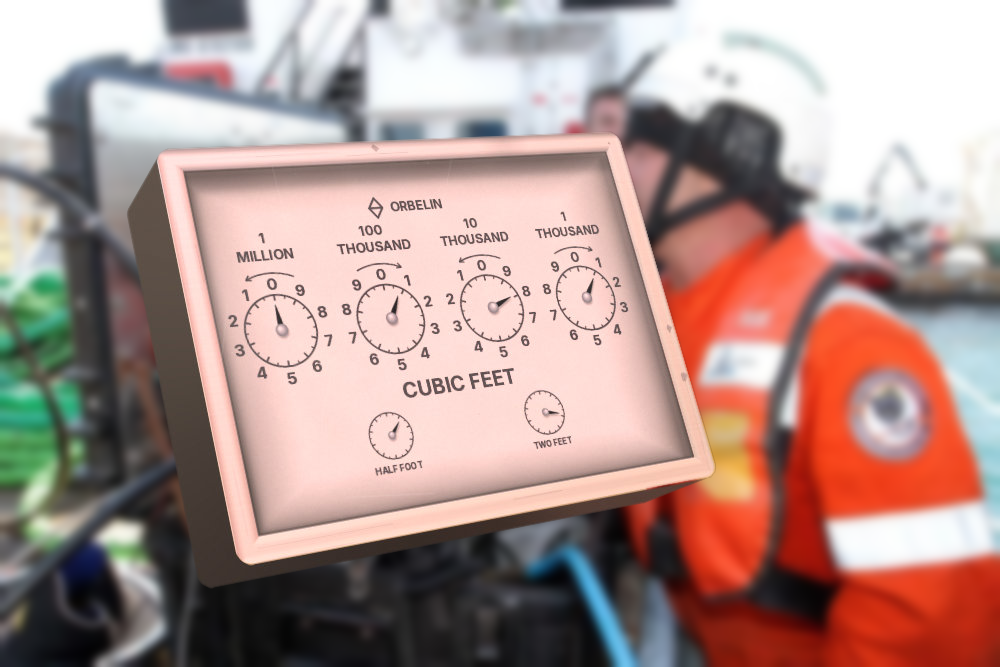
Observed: ft³ 8100
